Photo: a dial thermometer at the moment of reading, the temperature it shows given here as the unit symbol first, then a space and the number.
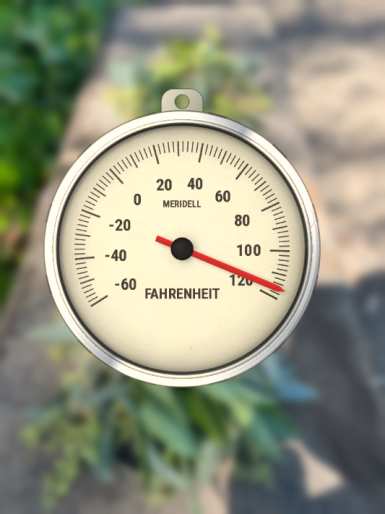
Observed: °F 116
